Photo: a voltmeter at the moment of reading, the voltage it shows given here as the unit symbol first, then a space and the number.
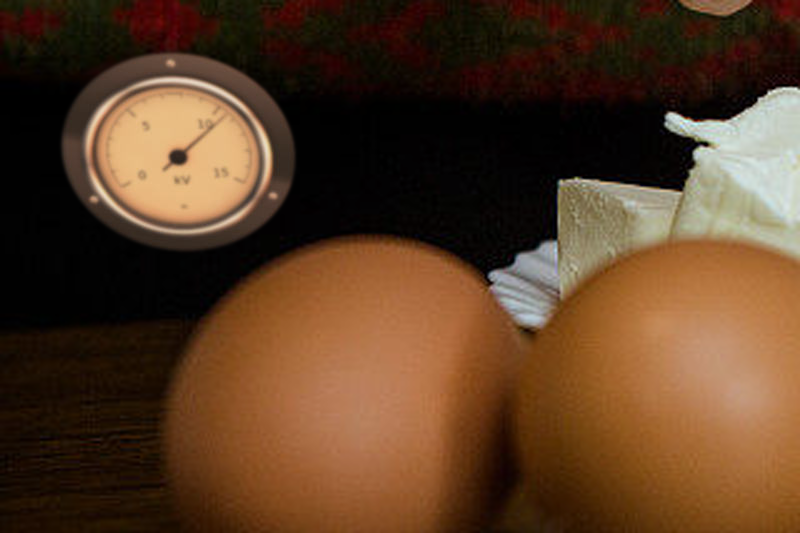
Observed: kV 10.5
